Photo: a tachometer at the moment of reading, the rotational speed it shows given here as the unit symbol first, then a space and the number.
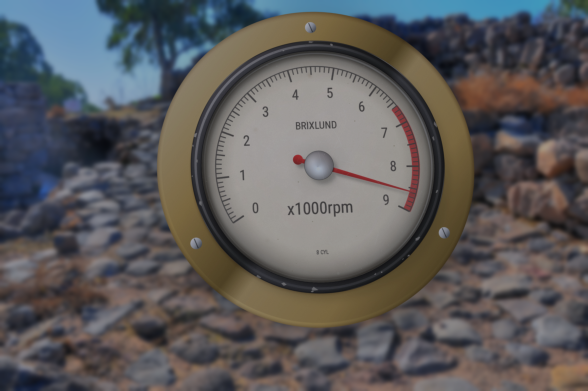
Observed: rpm 8600
